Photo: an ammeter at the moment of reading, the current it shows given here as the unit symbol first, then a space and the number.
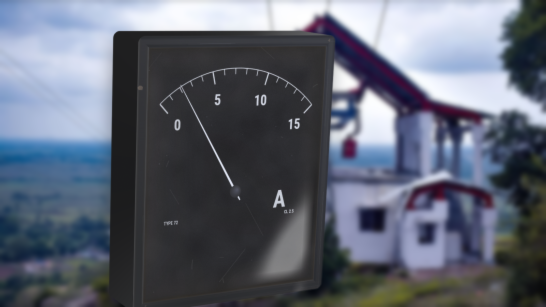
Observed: A 2
